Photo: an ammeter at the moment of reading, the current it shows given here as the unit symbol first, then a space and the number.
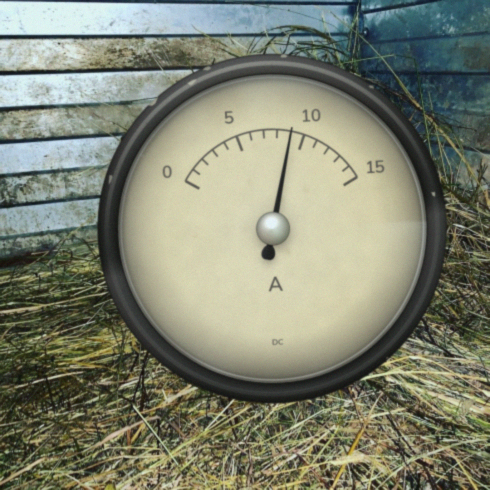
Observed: A 9
